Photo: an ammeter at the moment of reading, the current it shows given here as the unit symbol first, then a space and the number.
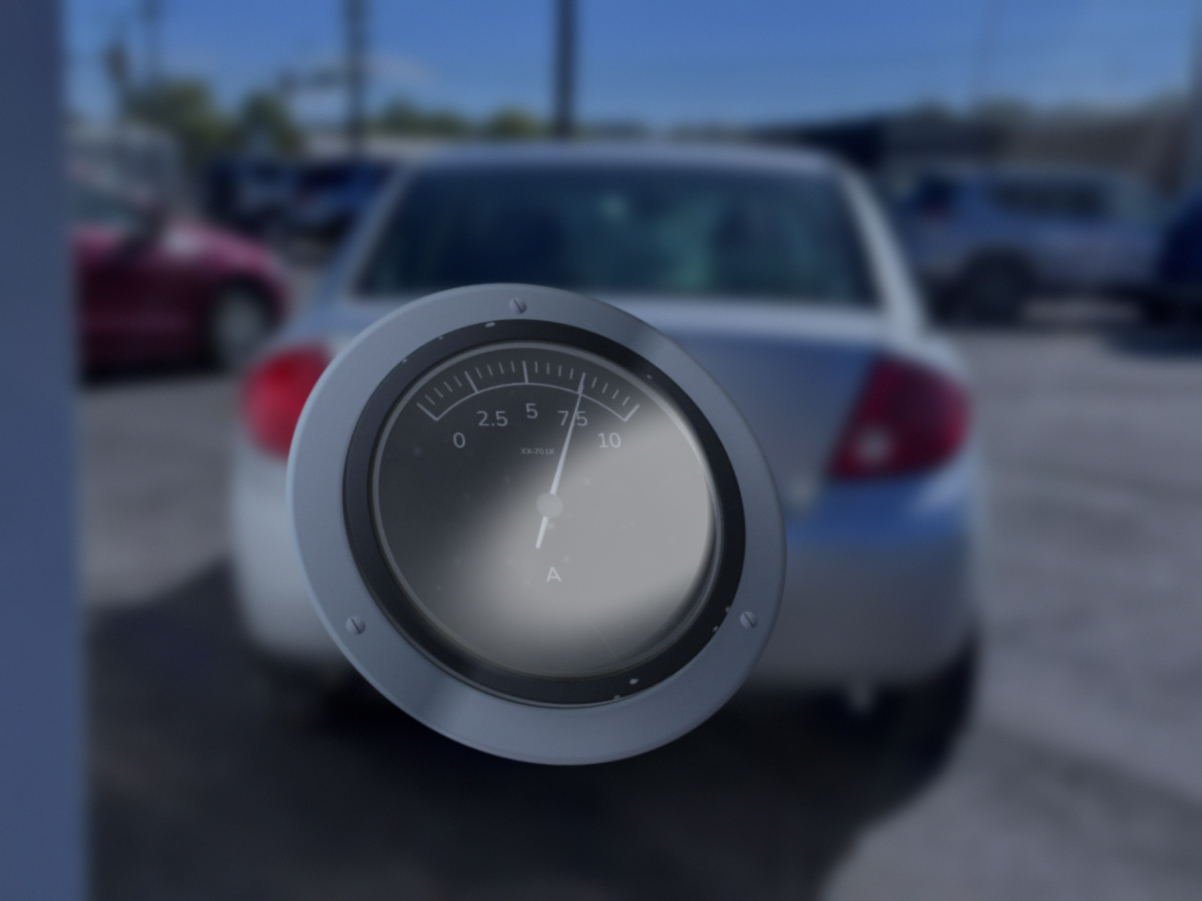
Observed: A 7.5
